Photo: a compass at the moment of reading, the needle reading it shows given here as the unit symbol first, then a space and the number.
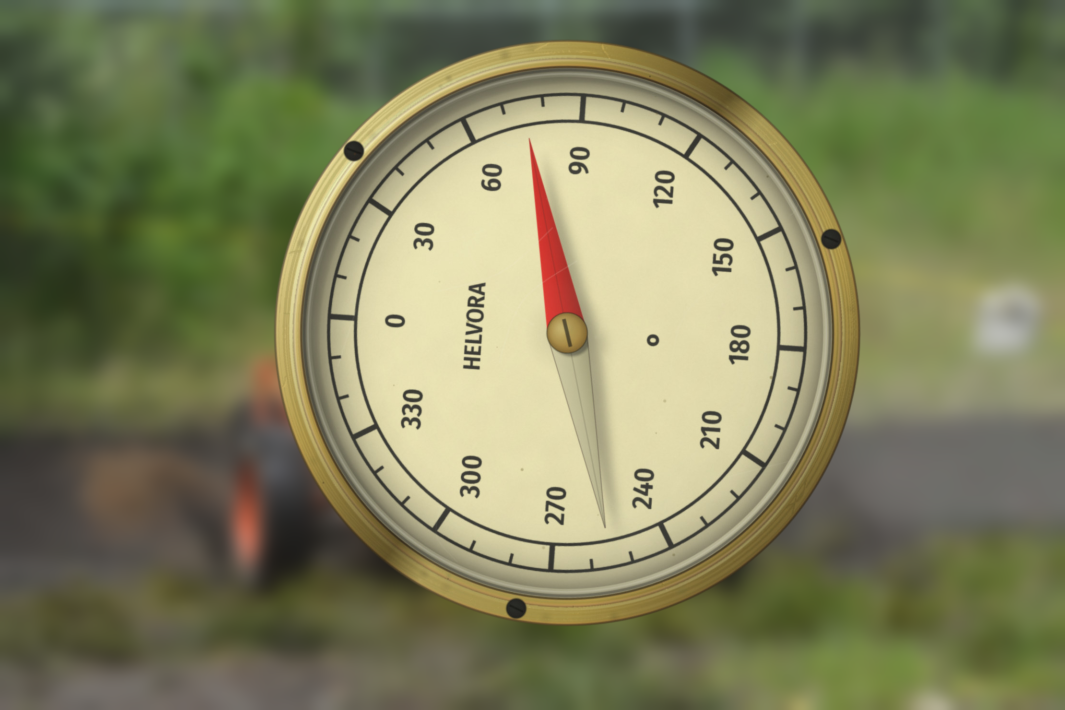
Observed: ° 75
